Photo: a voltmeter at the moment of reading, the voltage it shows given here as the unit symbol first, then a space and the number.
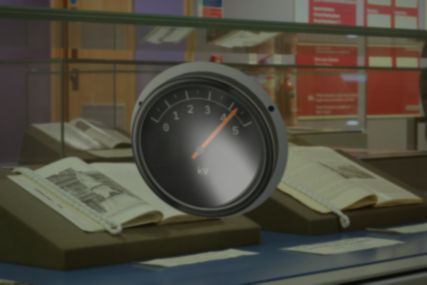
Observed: kV 4.25
